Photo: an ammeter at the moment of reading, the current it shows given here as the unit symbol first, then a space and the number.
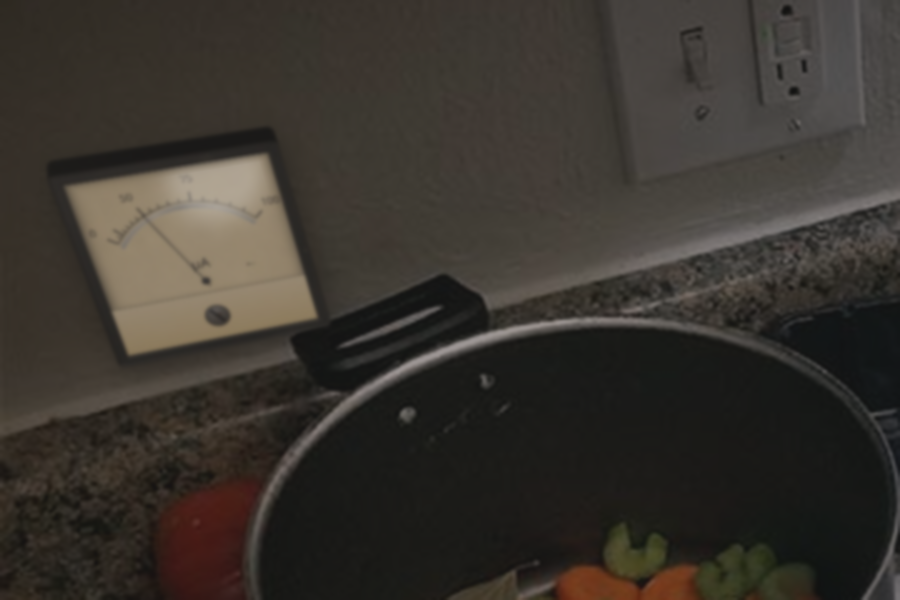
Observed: µA 50
